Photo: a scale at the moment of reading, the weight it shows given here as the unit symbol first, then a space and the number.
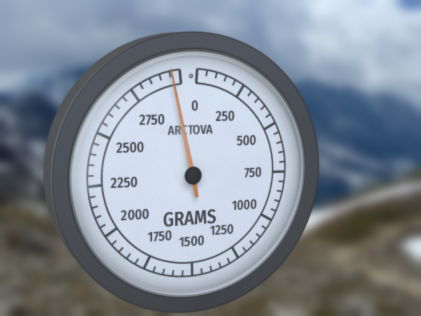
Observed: g 2950
